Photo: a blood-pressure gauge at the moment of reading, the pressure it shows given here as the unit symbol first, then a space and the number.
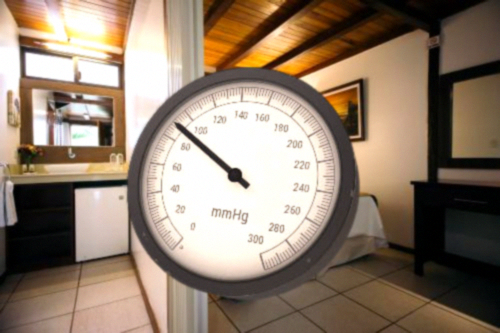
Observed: mmHg 90
